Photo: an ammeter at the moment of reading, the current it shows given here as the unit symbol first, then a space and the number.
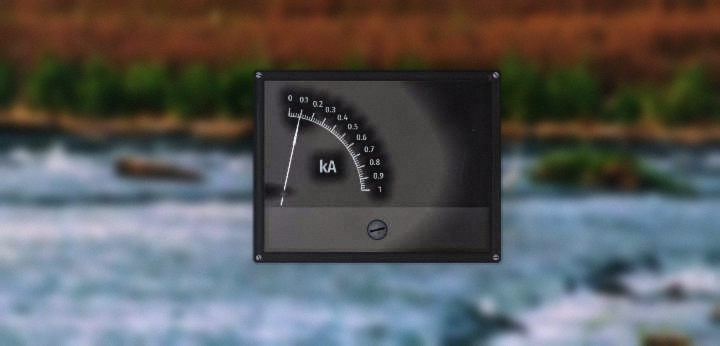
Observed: kA 0.1
